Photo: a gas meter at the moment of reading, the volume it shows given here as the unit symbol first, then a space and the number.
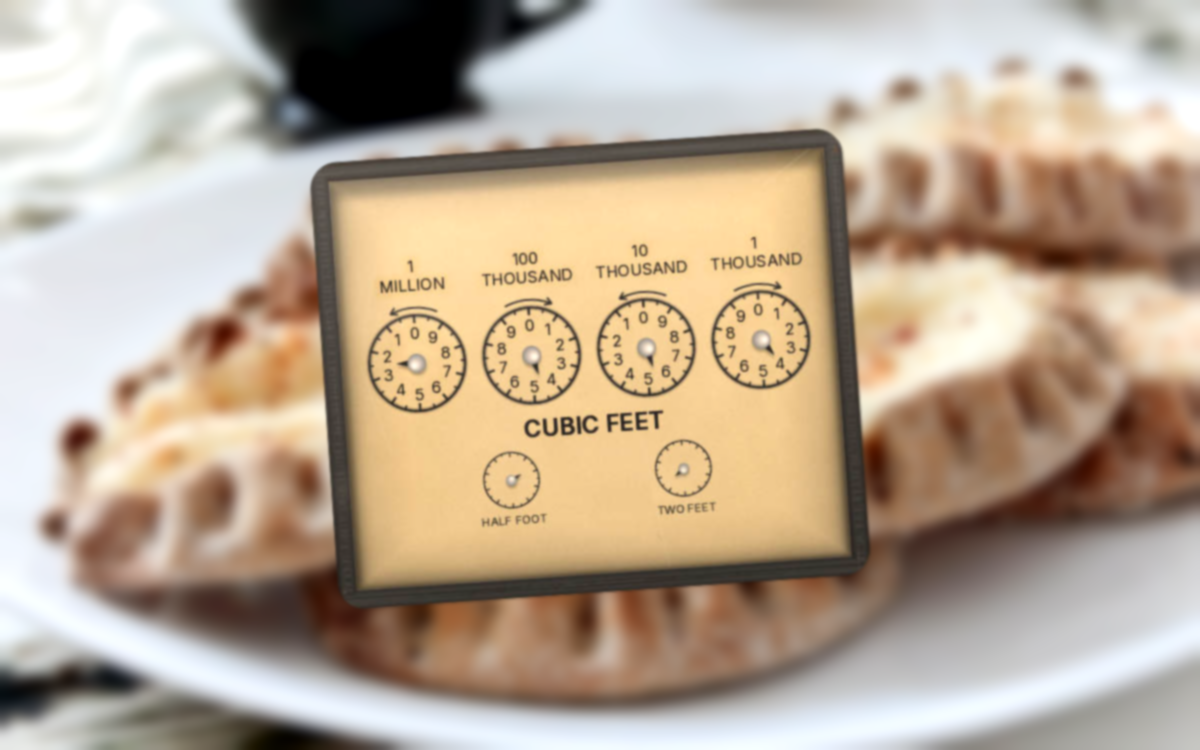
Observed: ft³ 245400
